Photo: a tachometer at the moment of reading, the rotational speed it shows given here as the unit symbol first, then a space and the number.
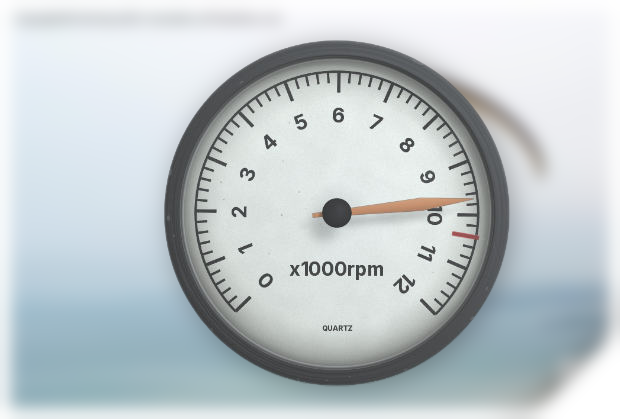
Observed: rpm 9700
